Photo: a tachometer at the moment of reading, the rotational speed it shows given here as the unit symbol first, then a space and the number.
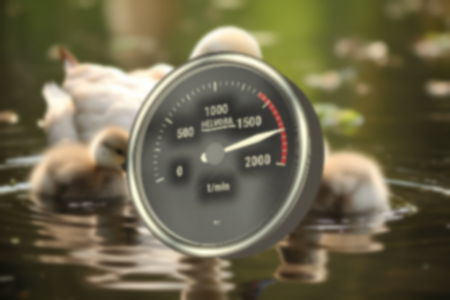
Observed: rpm 1750
